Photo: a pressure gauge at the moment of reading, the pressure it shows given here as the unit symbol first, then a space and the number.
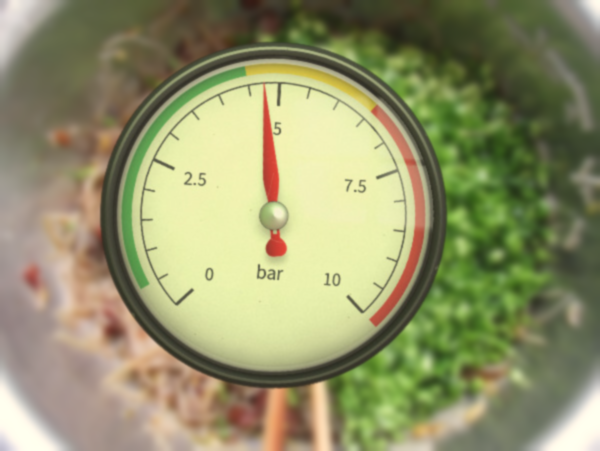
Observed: bar 4.75
